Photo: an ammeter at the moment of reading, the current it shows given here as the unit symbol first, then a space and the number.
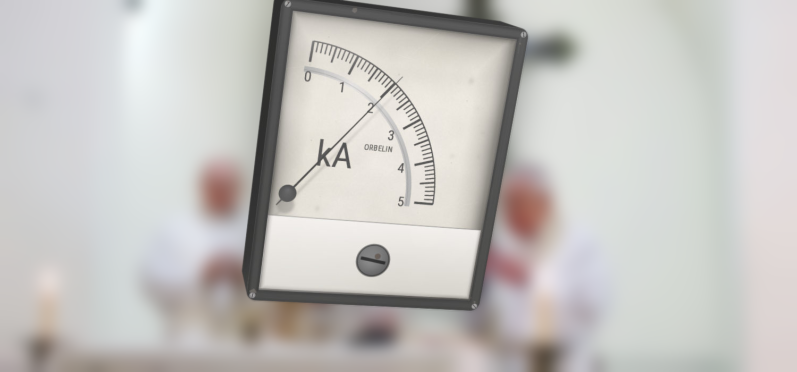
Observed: kA 2
